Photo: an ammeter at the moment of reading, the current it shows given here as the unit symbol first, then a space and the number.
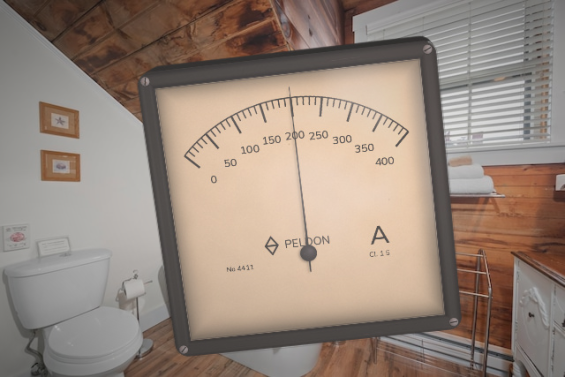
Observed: A 200
